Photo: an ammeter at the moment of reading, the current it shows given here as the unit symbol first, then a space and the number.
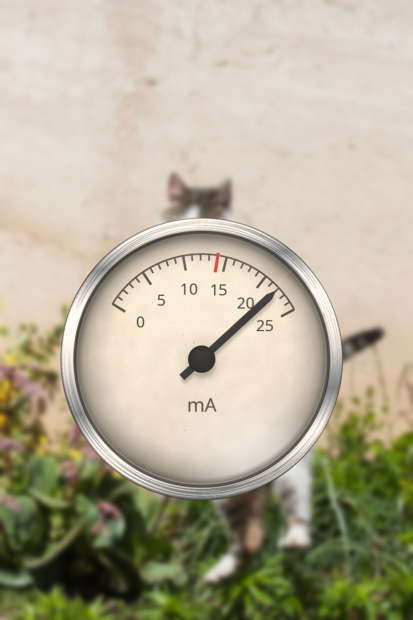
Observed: mA 22
